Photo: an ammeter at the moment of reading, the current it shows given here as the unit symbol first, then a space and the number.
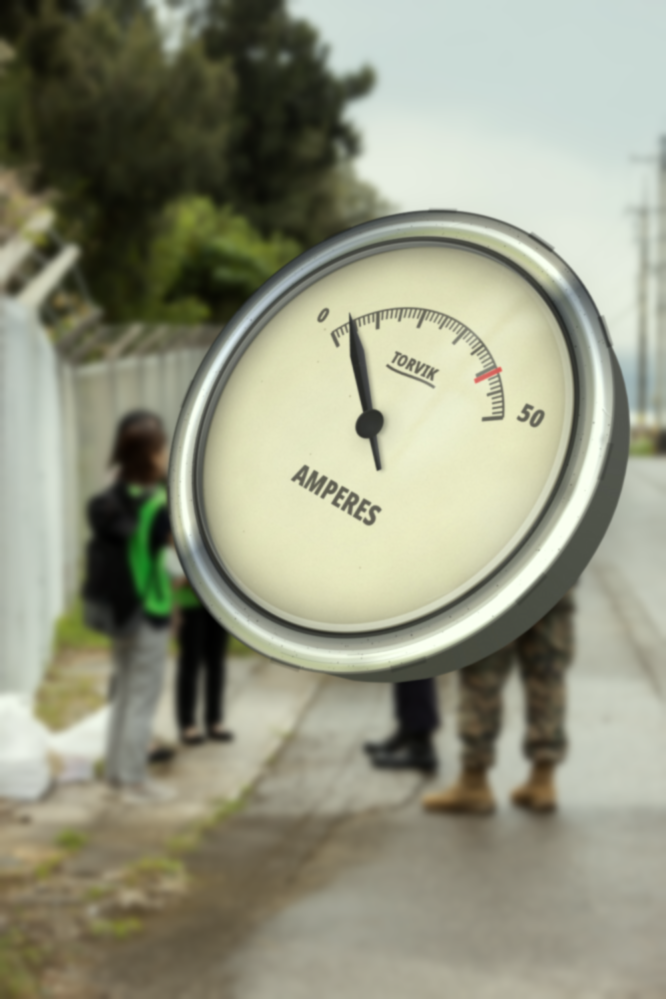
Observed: A 5
